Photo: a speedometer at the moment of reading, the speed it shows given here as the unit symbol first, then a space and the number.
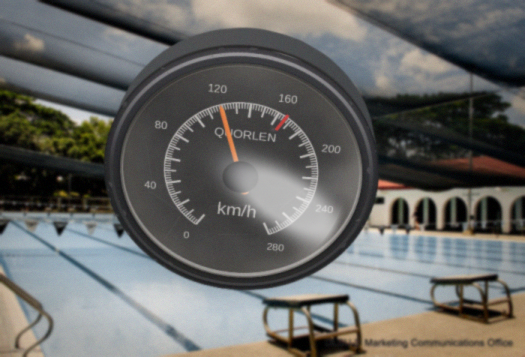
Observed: km/h 120
